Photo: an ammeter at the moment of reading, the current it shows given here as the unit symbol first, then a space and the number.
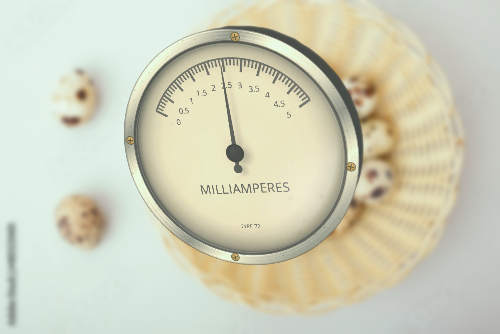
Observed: mA 2.5
